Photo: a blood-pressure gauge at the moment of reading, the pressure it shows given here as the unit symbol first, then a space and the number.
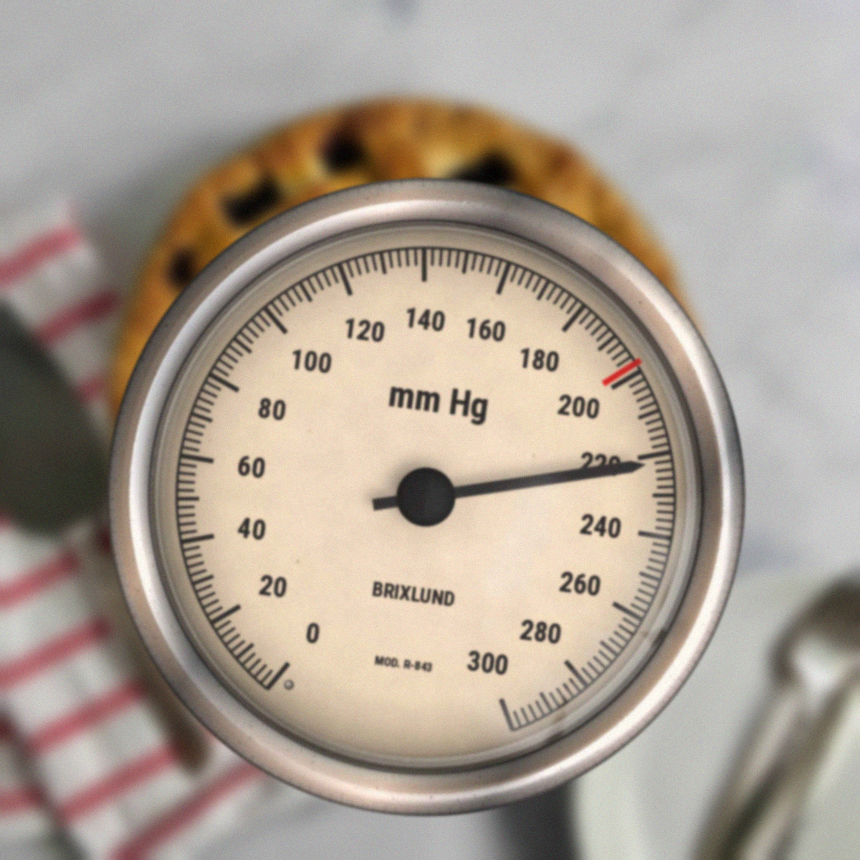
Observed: mmHg 222
